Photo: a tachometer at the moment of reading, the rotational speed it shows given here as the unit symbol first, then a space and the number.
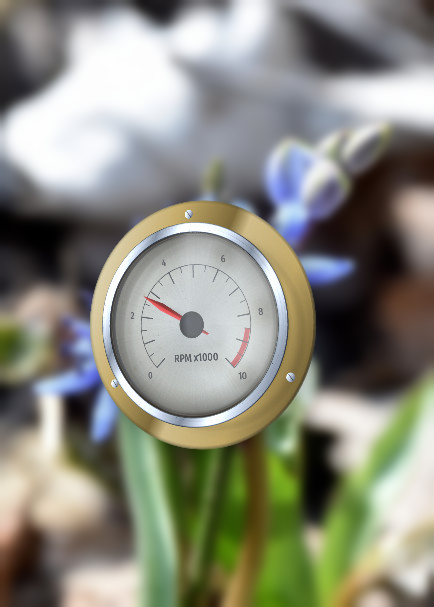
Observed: rpm 2750
